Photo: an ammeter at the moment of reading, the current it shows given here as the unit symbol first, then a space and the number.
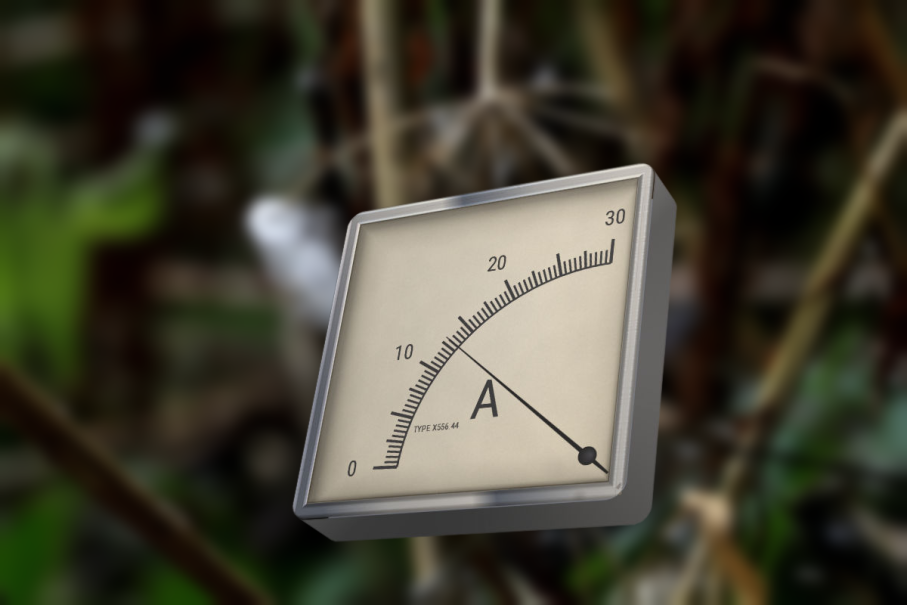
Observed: A 13
